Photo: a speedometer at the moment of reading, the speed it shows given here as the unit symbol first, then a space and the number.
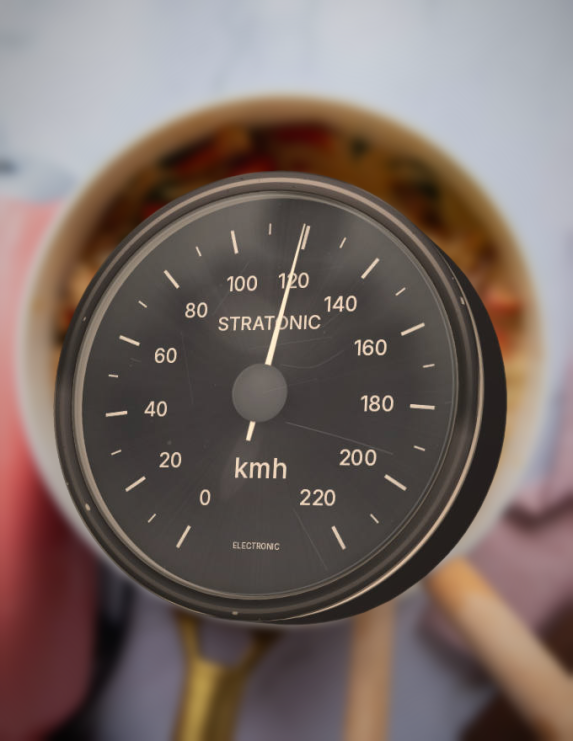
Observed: km/h 120
